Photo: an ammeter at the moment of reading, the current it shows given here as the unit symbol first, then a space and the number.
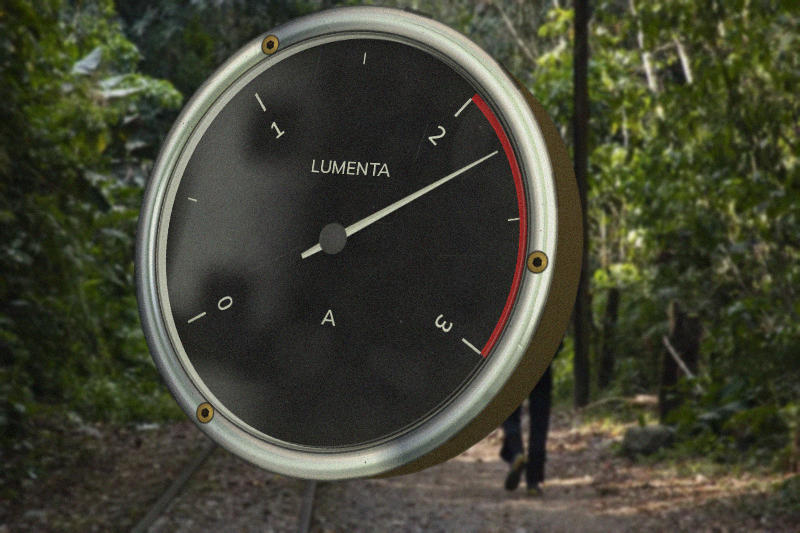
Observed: A 2.25
